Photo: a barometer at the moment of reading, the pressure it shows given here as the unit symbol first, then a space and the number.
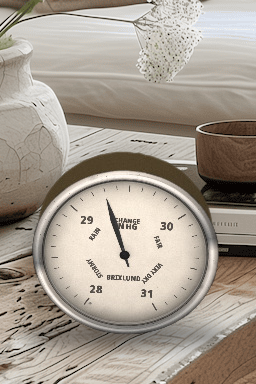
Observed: inHg 29.3
